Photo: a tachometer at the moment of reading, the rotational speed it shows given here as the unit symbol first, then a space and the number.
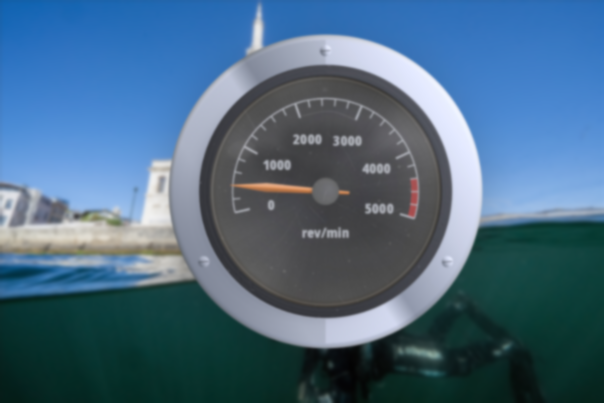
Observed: rpm 400
